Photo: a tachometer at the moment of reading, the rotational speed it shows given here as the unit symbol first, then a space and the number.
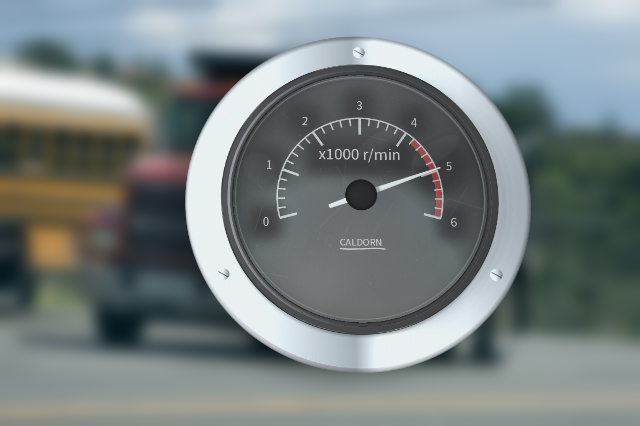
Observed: rpm 5000
